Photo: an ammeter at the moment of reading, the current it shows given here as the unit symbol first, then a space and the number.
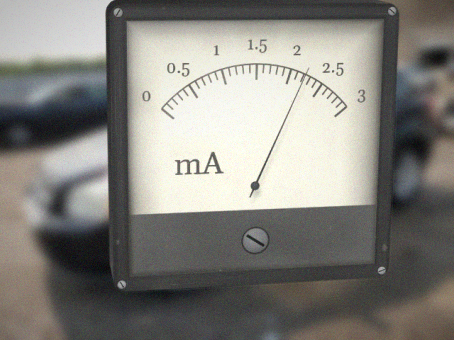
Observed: mA 2.2
